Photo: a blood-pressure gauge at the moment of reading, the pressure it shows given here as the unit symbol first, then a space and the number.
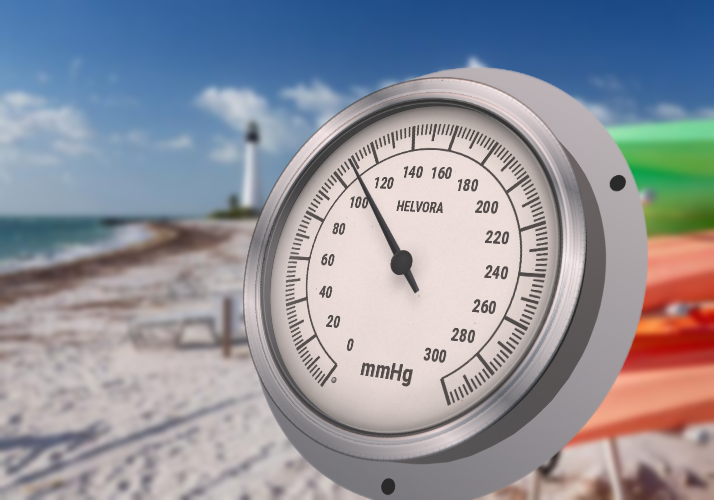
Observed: mmHg 110
